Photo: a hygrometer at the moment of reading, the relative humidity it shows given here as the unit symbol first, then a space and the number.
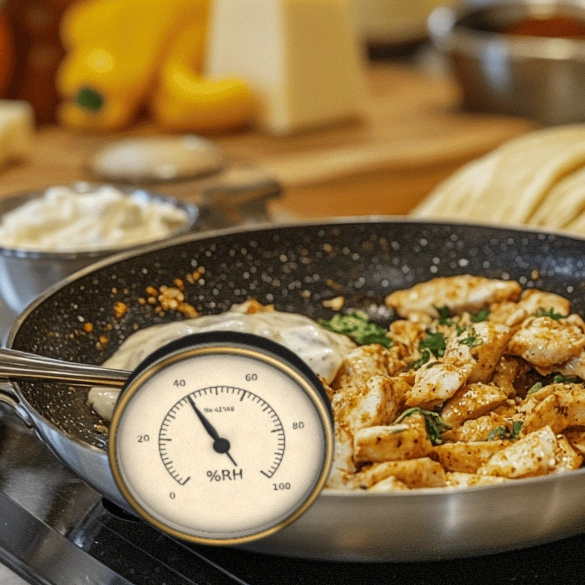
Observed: % 40
